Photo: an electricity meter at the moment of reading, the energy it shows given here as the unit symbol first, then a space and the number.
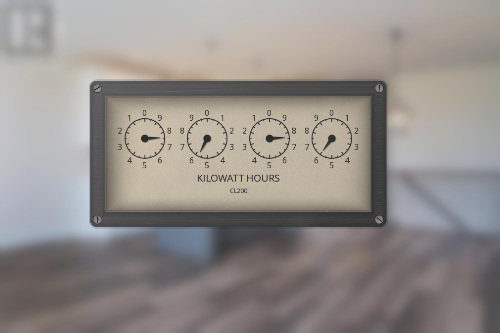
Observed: kWh 7576
